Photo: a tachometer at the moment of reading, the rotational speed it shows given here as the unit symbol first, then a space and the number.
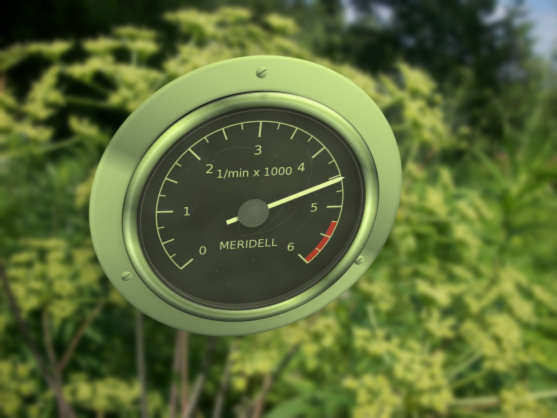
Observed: rpm 4500
